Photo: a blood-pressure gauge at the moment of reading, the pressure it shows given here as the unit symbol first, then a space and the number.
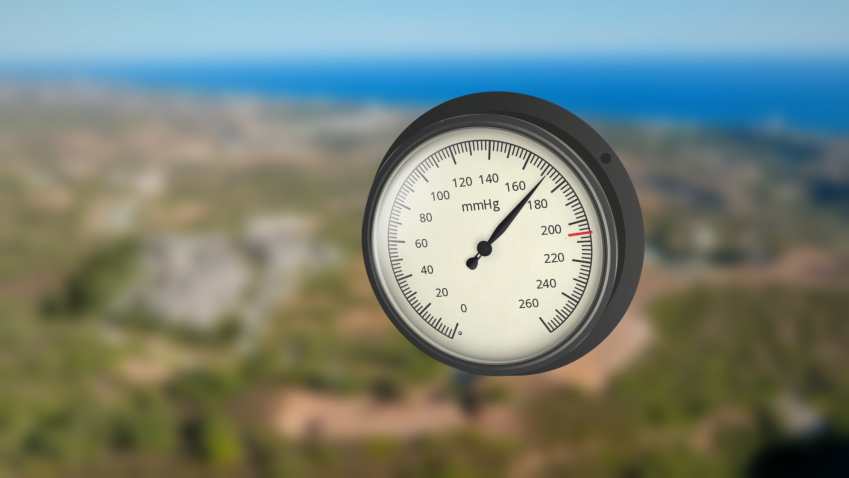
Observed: mmHg 172
